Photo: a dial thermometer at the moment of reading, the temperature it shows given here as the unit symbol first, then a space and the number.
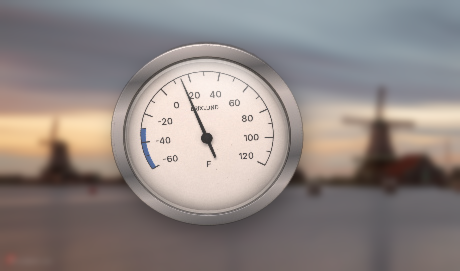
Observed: °F 15
